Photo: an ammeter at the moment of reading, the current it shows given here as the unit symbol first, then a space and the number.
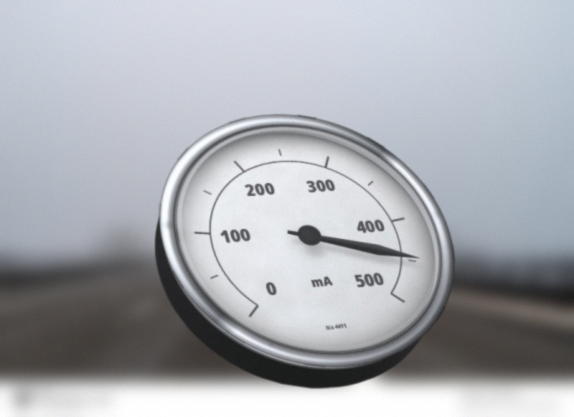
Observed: mA 450
